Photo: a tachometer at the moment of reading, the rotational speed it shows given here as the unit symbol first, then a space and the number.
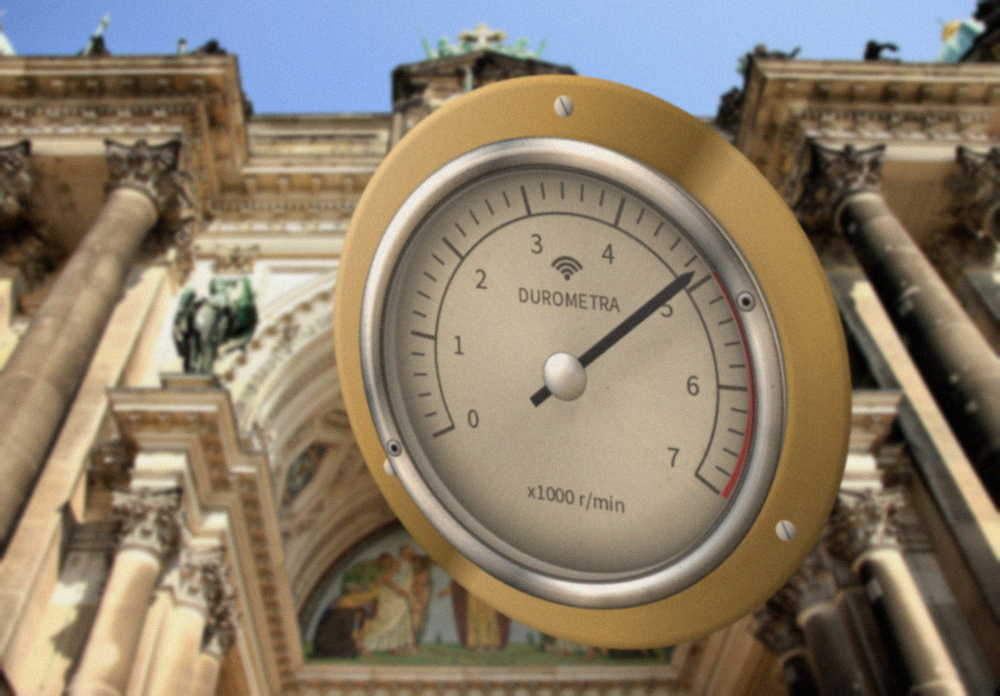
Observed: rpm 4900
